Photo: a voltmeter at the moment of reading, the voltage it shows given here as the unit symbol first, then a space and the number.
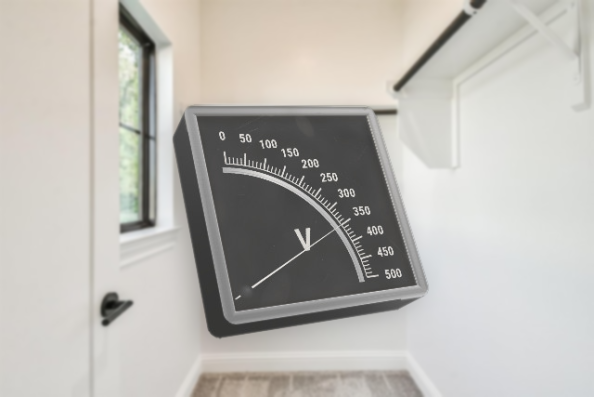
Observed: V 350
